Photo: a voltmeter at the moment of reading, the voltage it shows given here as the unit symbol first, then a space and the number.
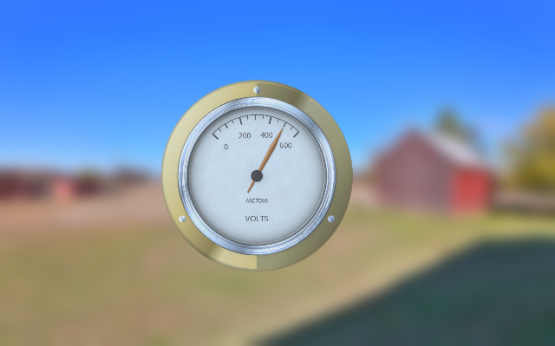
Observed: V 500
